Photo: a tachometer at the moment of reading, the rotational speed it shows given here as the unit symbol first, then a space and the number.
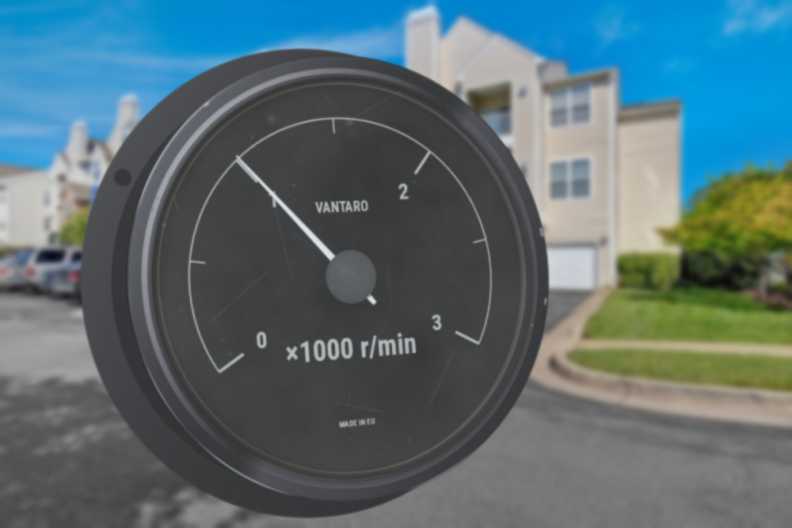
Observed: rpm 1000
